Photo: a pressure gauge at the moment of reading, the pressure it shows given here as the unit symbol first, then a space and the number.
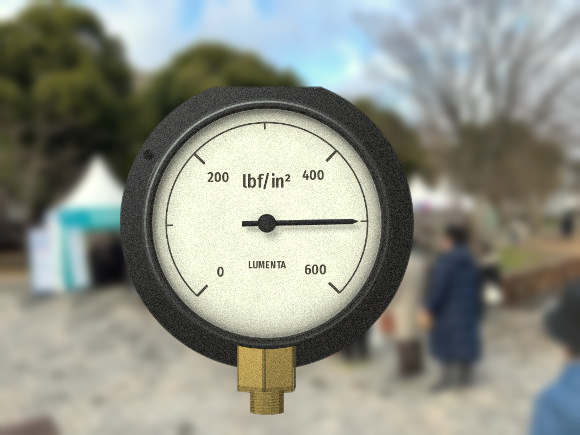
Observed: psi 500
